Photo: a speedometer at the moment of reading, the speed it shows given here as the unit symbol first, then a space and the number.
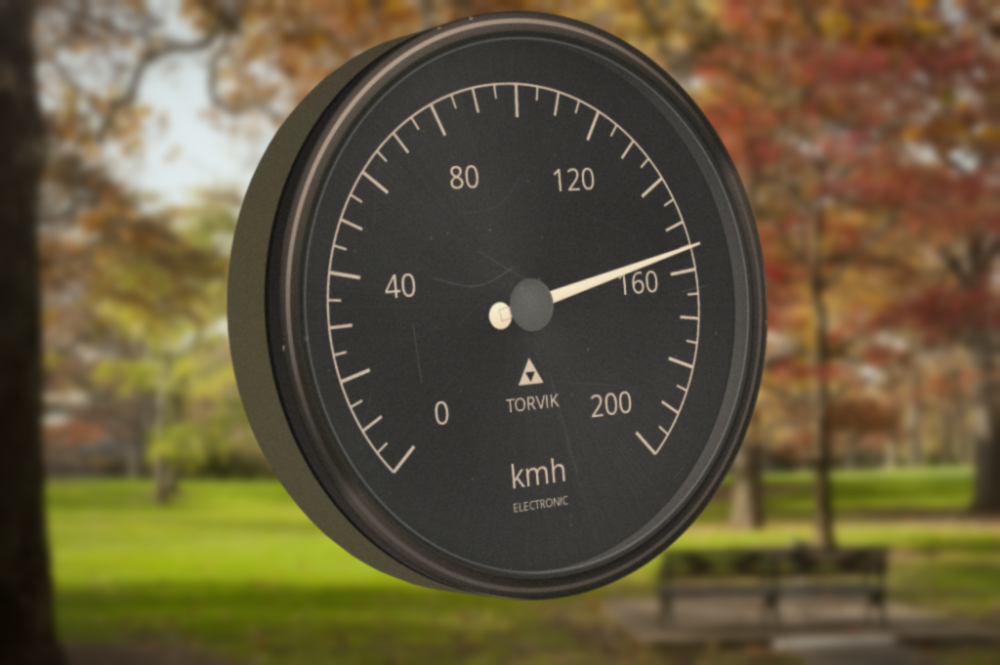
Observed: km/h 155
